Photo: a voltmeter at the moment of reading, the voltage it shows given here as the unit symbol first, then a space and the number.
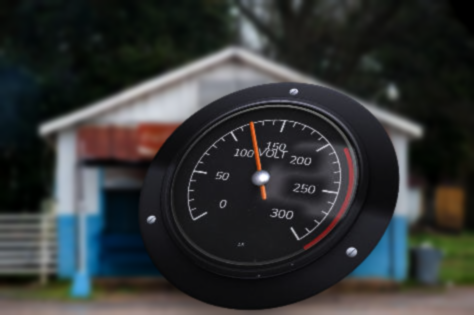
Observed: V 120
